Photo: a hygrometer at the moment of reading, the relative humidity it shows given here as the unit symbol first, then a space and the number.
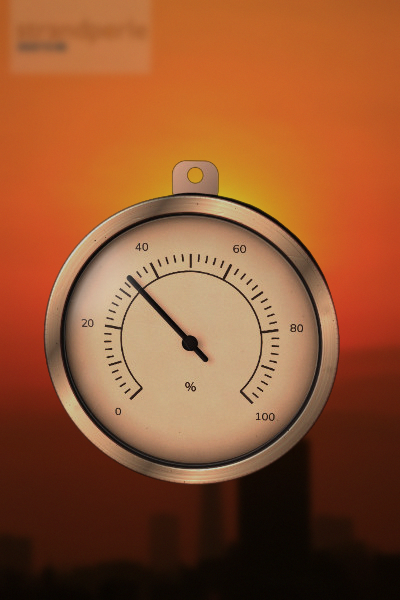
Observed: % 34
